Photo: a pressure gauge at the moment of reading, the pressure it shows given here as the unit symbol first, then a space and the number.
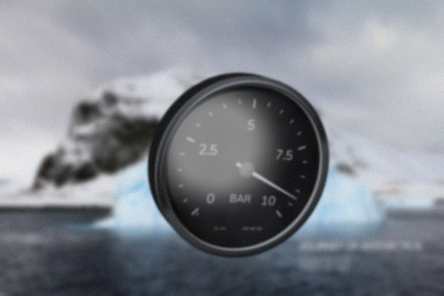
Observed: bar 9.25
